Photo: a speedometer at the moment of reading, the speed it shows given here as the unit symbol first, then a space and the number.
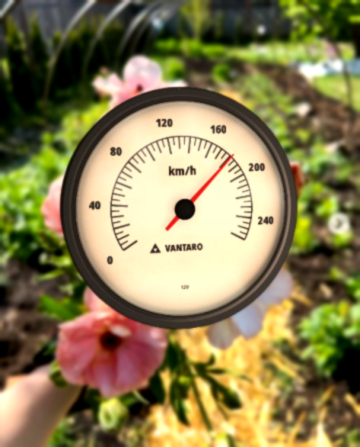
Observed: km/h 180
